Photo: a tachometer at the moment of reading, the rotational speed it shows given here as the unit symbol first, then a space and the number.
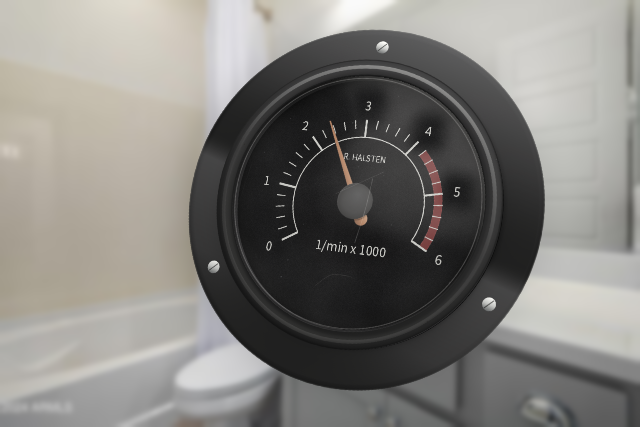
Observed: rpm 2400
